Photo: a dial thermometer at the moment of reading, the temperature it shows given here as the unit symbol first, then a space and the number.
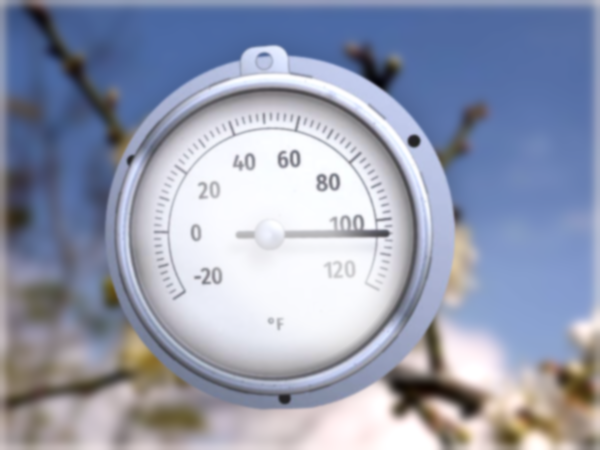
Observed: °F 104
